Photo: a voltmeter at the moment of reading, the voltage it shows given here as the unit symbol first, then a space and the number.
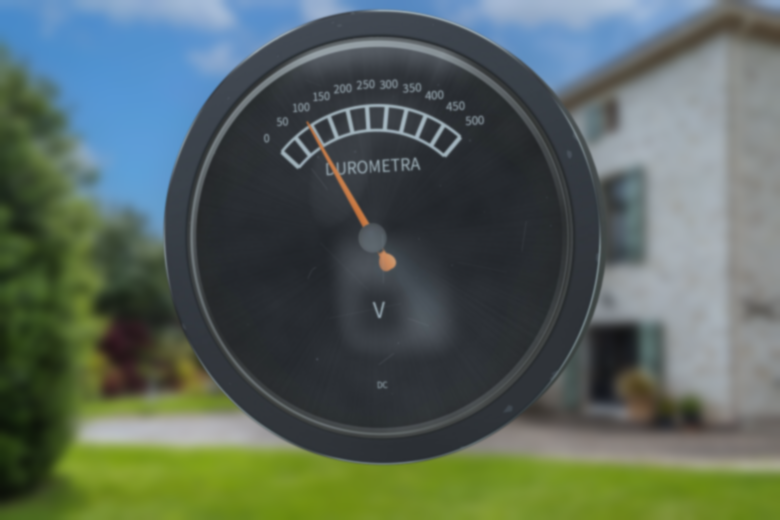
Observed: V 100
